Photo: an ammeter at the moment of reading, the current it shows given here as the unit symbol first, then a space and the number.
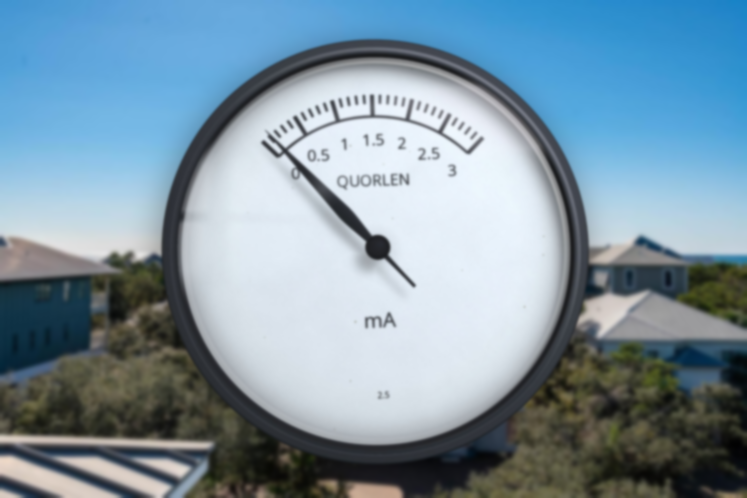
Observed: mA 0.1
